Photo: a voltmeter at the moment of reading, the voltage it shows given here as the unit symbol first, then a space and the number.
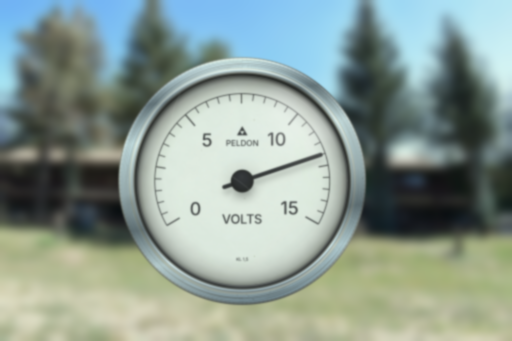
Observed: V 12
